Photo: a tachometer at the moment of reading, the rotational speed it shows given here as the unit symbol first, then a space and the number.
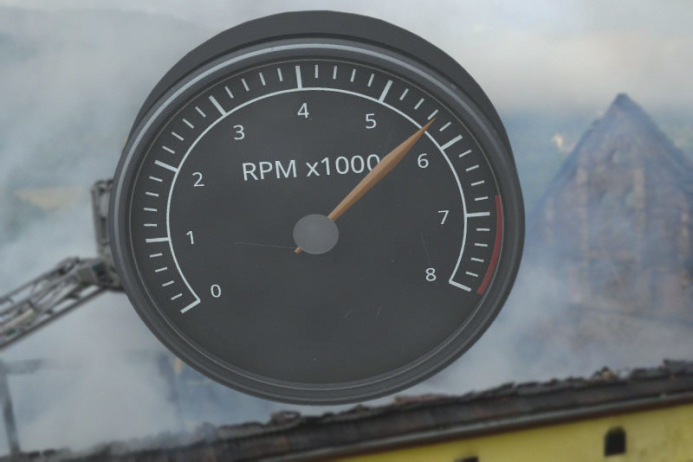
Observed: rpm 5600
